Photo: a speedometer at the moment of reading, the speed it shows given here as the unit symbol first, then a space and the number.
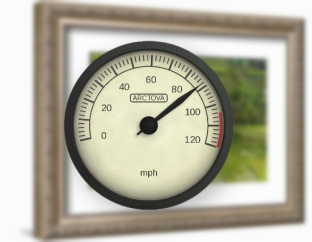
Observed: mph 88
